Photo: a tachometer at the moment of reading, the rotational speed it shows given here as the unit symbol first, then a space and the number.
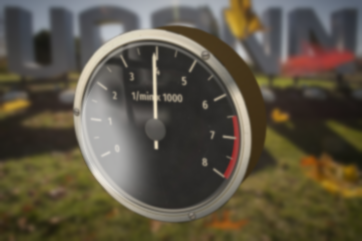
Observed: rpm 4000
